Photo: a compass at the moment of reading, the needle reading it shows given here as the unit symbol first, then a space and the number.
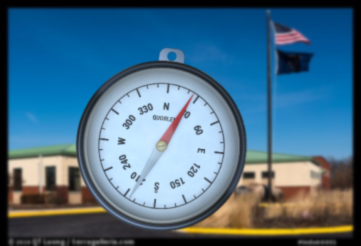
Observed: ° 25
